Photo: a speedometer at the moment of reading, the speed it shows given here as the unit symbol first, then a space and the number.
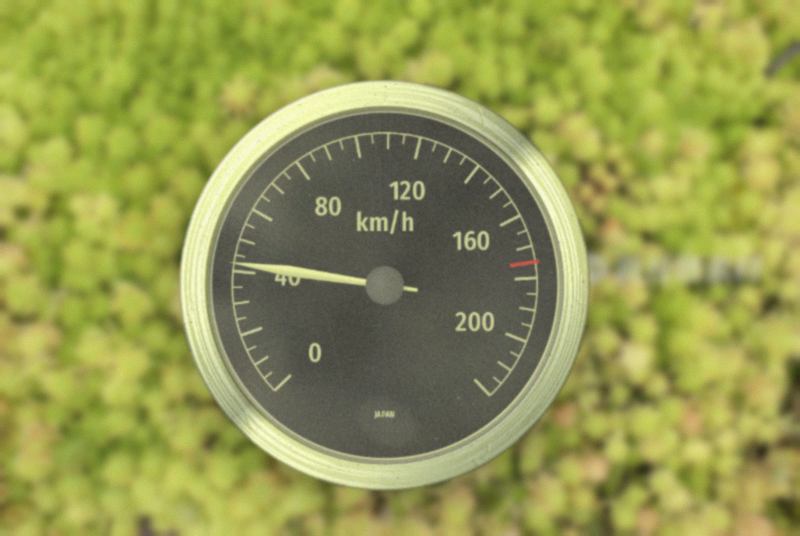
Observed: km/h 42.5
